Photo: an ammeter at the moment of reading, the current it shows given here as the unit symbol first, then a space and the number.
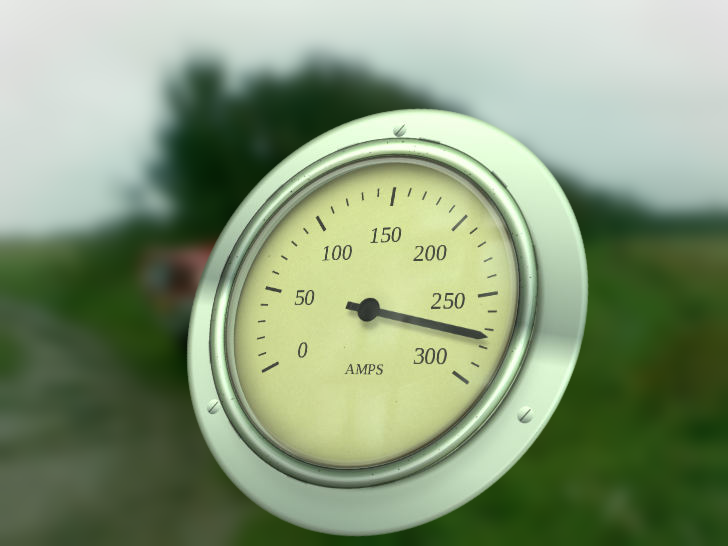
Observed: A 275
